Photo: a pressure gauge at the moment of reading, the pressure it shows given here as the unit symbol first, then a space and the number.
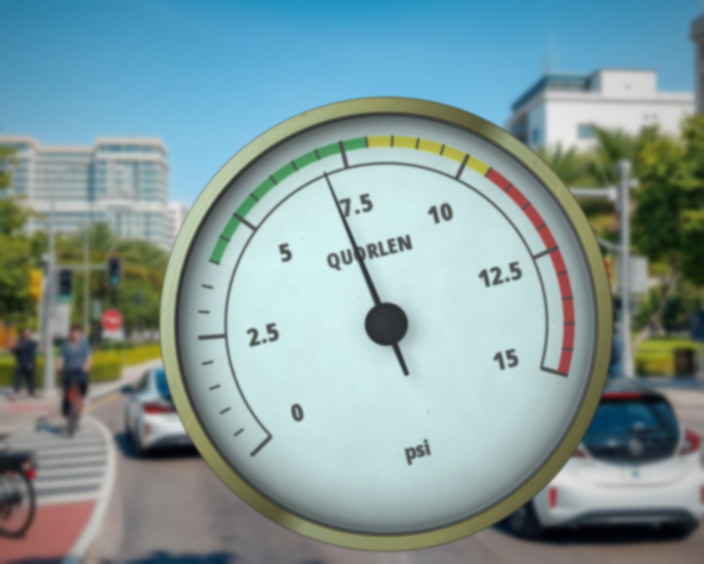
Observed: psi 7
